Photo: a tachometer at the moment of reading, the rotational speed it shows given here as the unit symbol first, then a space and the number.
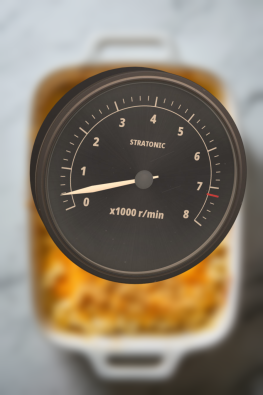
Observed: rpm 400
